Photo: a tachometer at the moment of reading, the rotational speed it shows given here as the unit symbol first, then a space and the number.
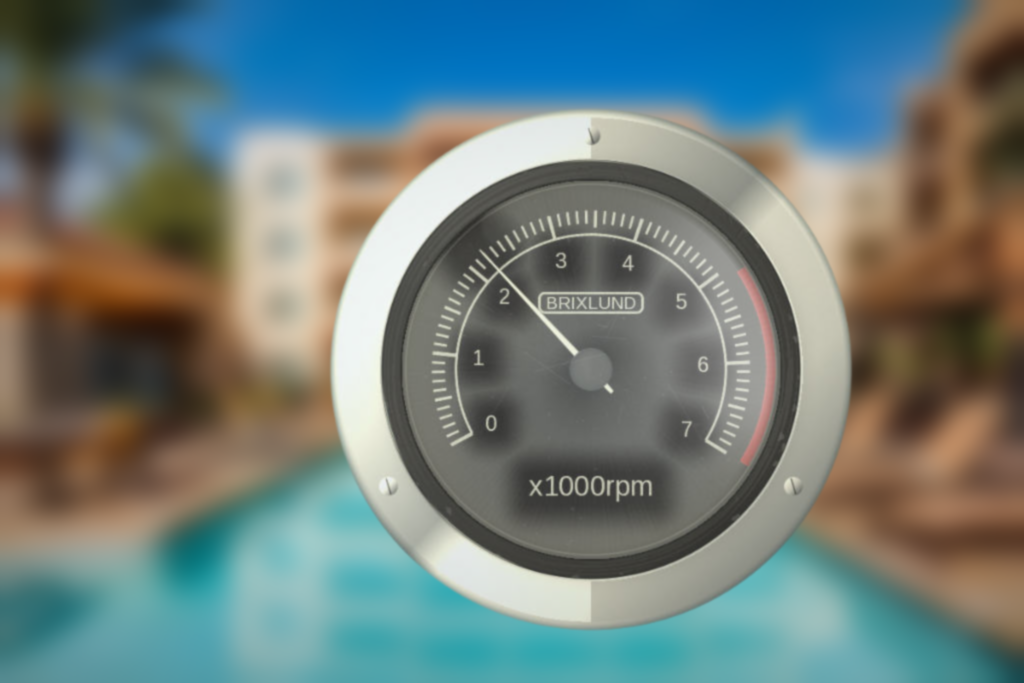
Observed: rpm 2200
